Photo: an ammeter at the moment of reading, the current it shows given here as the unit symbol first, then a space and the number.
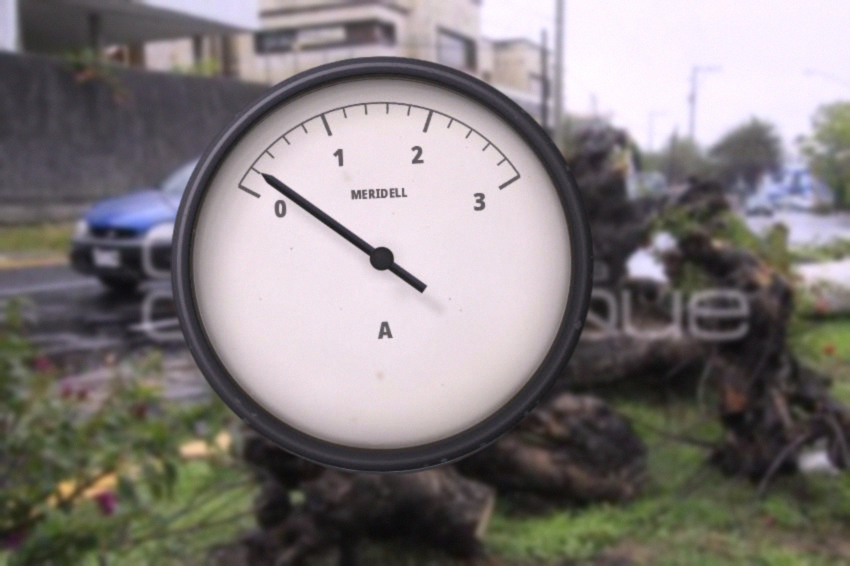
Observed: A 0.2
